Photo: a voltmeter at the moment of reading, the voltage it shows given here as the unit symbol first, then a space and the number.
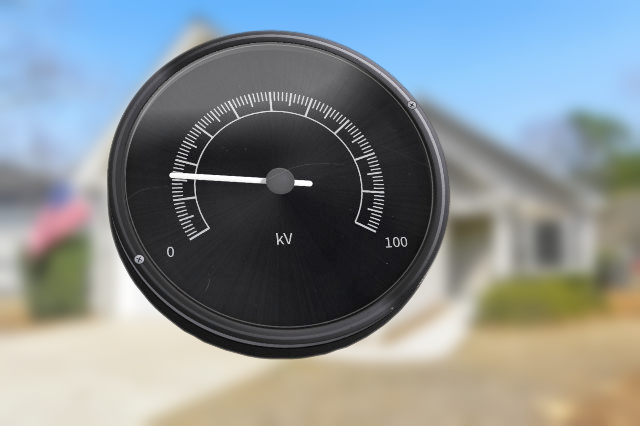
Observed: kV 15
